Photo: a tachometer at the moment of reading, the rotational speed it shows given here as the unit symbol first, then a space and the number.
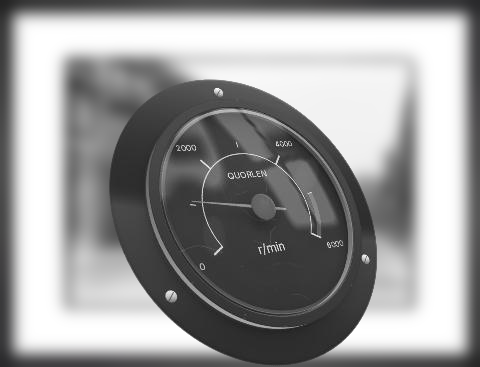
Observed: rpm 1000
